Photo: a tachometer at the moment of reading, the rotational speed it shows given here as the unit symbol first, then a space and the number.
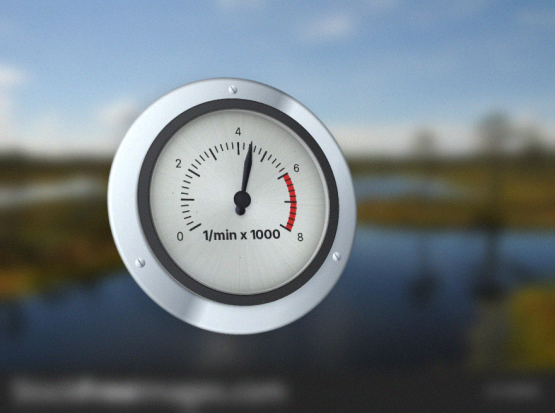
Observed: rpm 4400
